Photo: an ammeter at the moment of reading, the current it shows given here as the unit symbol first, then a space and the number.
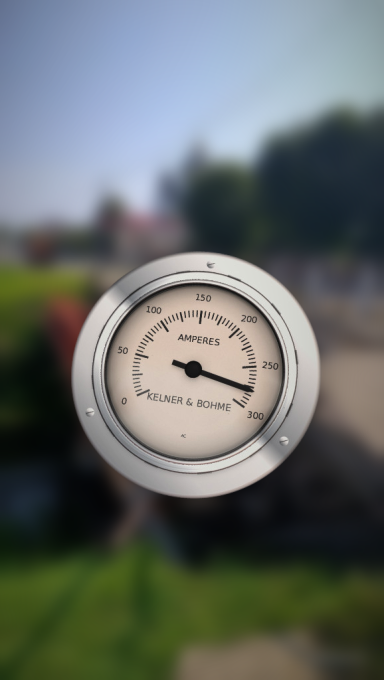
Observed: A 280
